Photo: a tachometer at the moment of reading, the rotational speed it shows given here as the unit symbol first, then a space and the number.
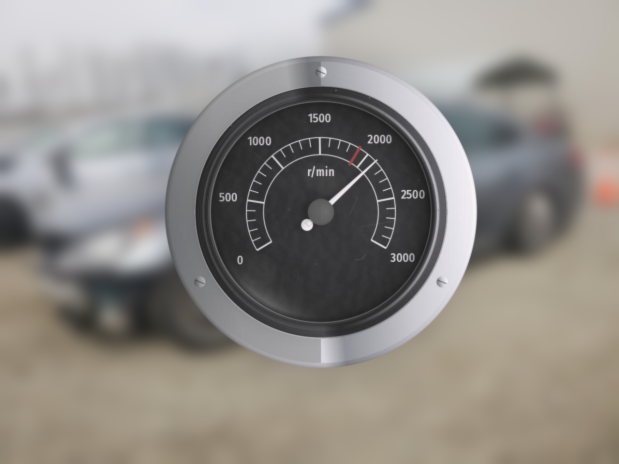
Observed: rpm 2100
